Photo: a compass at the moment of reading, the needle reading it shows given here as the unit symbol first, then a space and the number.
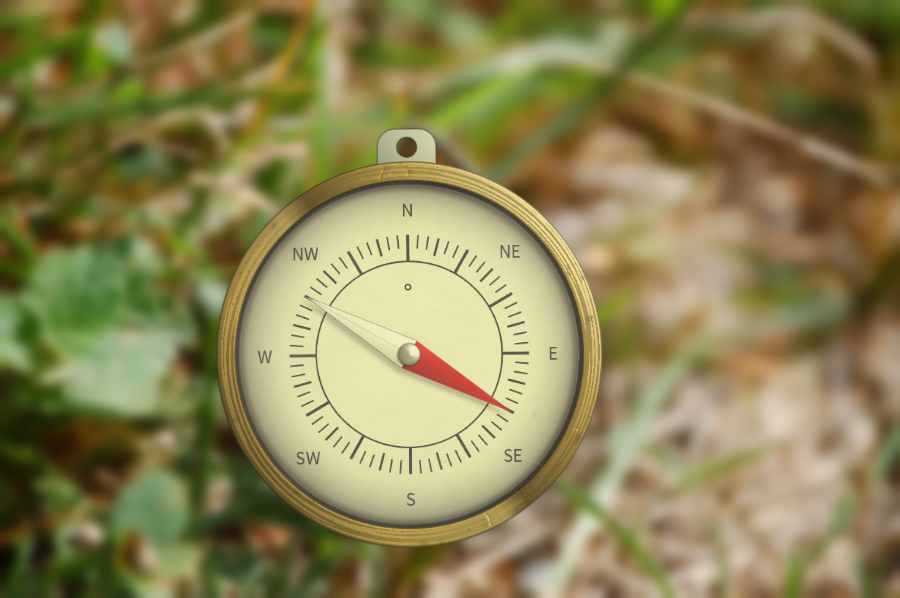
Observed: ° 120
